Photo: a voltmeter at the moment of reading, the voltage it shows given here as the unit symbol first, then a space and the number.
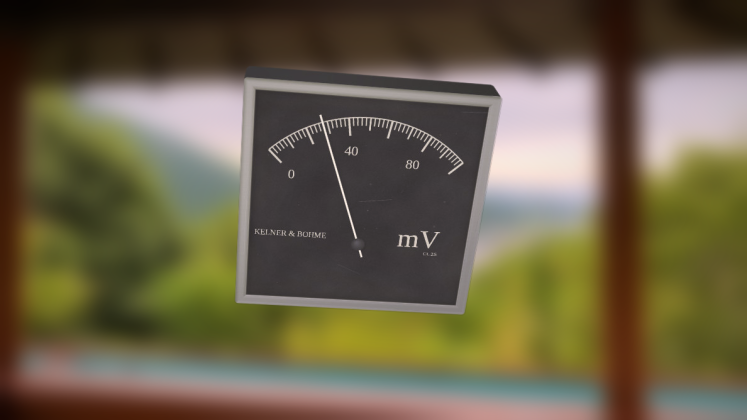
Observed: mV 28
